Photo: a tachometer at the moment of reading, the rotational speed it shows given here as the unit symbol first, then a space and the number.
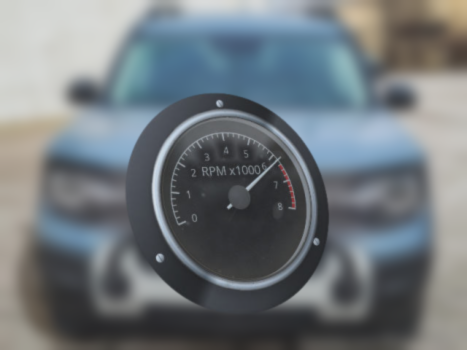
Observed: rpm 6200
